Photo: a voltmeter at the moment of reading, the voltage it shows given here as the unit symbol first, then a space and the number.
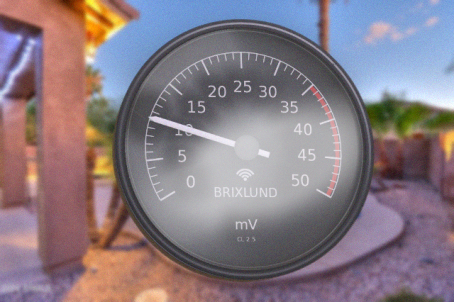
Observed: mV 10
